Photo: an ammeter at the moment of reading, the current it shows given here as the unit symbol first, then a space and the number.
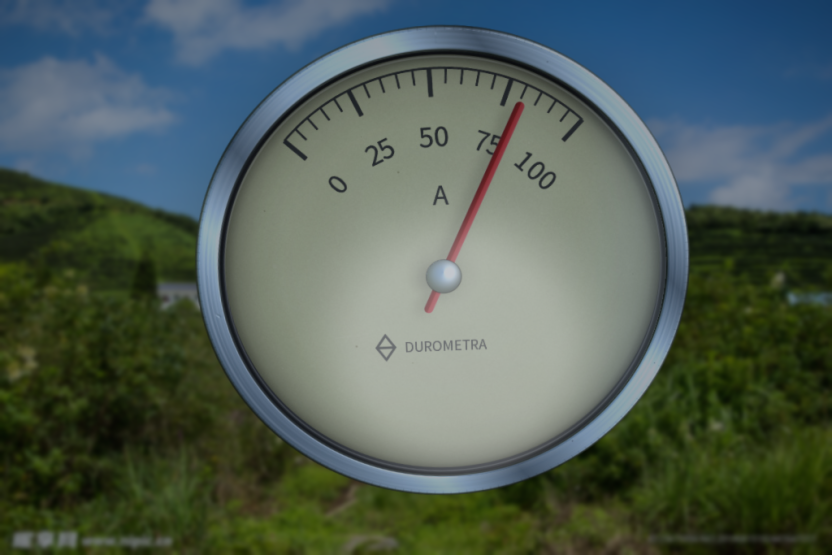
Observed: A 80
